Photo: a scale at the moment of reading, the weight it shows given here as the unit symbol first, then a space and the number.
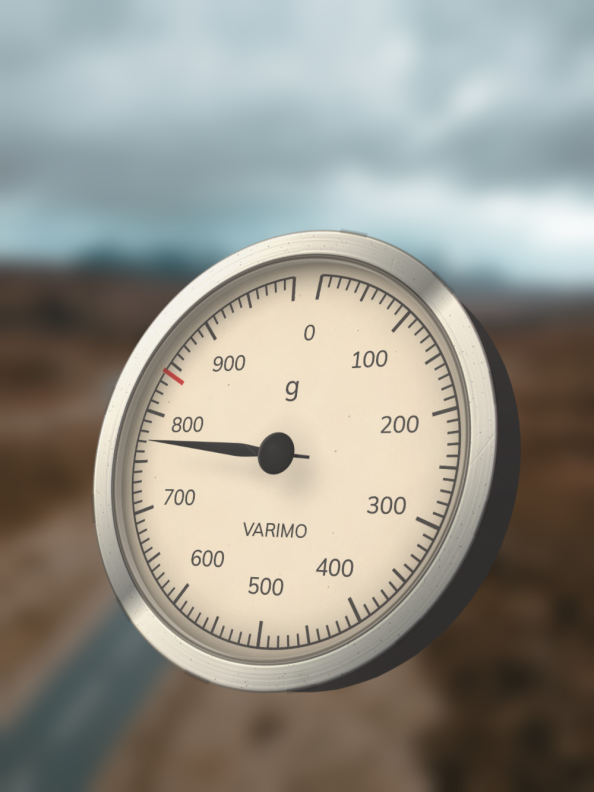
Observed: g 770
